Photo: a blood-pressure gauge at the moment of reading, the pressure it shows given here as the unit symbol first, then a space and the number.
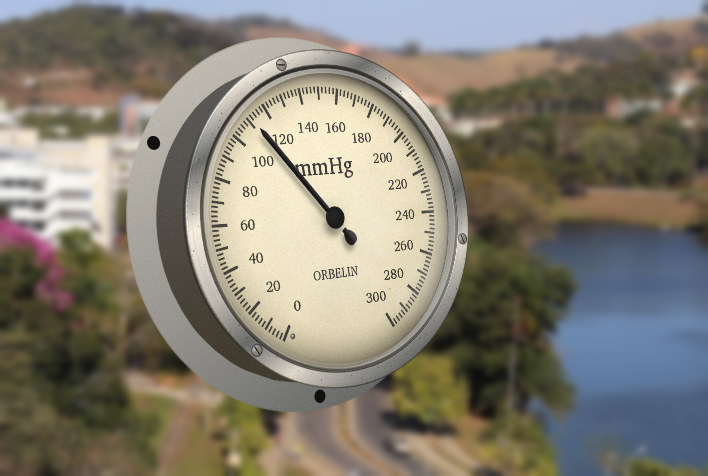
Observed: mmHg 110
